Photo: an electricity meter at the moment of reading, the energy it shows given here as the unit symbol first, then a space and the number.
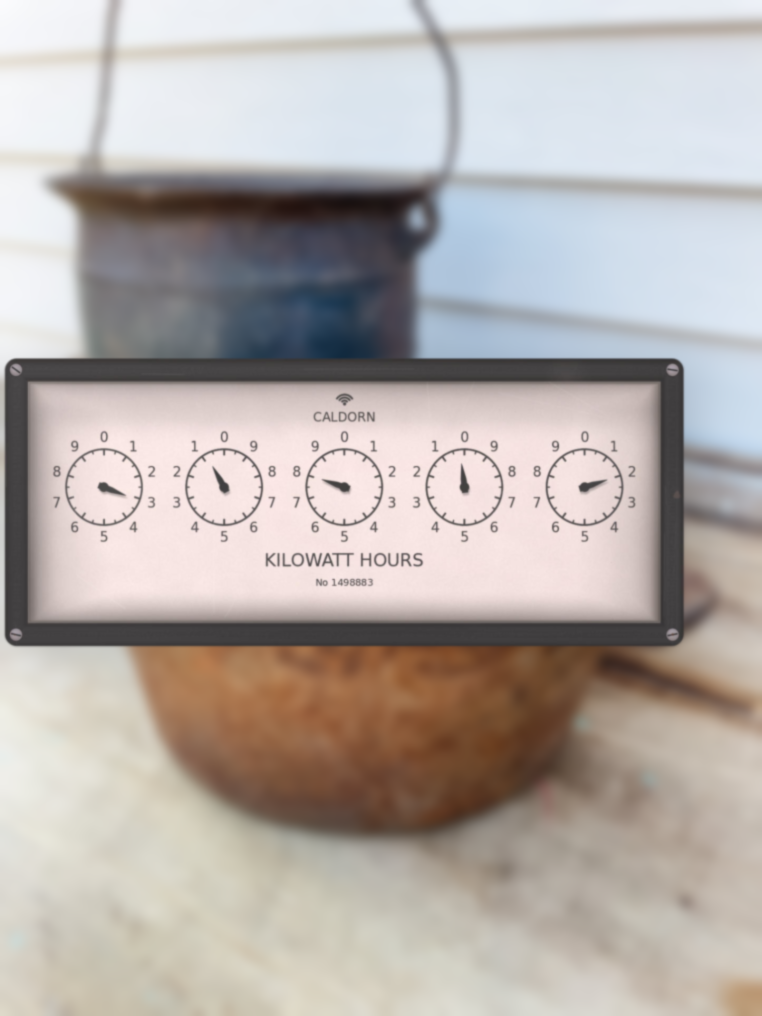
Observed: kWh 30802
